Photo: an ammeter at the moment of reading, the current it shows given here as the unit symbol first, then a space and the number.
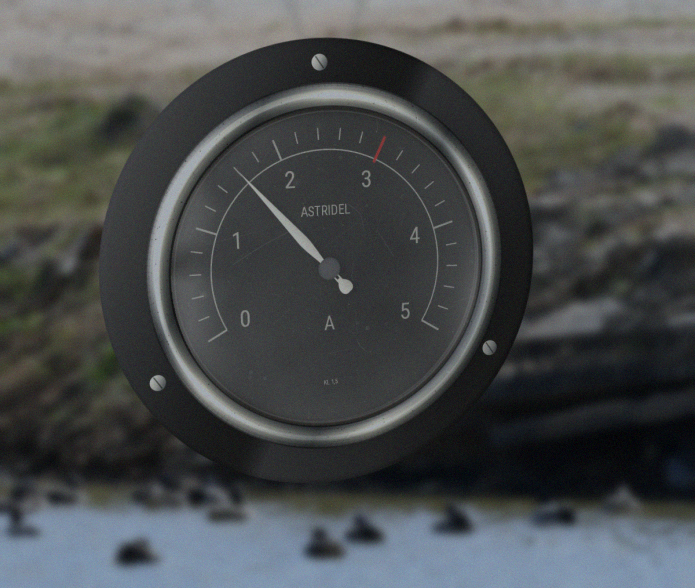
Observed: A 1.6
